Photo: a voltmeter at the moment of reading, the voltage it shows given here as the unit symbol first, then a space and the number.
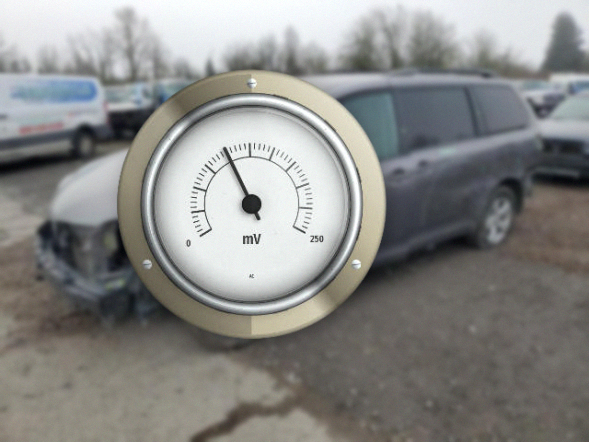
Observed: mV 100
